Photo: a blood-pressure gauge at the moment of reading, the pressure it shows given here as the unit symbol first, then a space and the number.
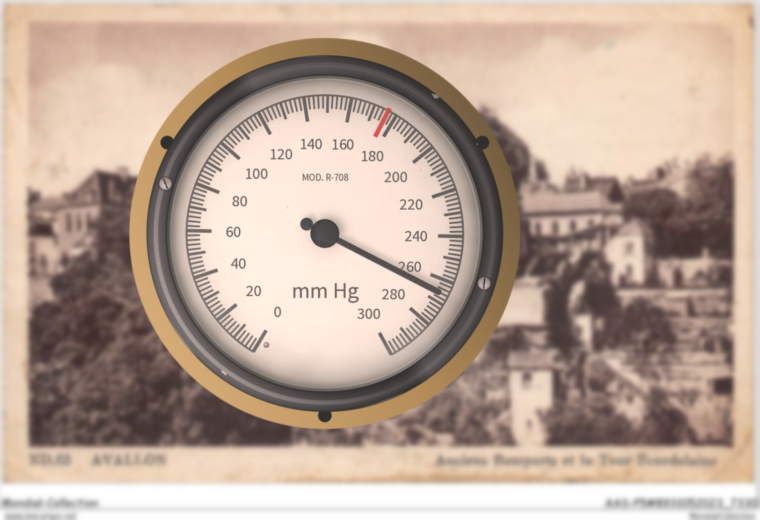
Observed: mmHg 266
